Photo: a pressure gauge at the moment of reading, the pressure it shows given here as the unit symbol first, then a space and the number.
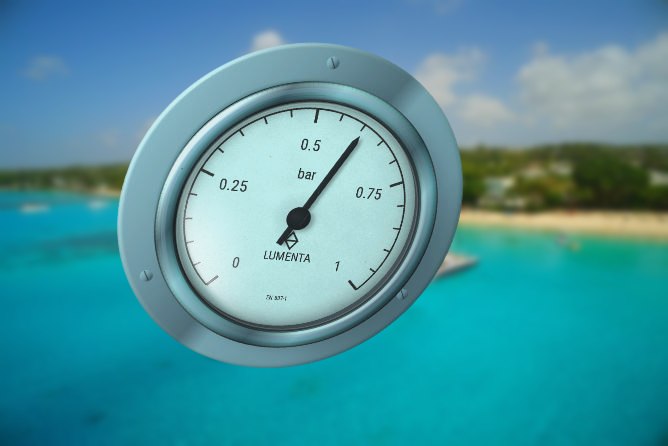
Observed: bar 0.6
